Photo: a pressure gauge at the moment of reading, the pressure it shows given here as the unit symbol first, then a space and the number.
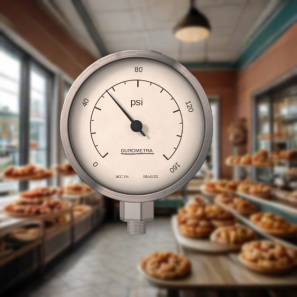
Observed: psi 55
